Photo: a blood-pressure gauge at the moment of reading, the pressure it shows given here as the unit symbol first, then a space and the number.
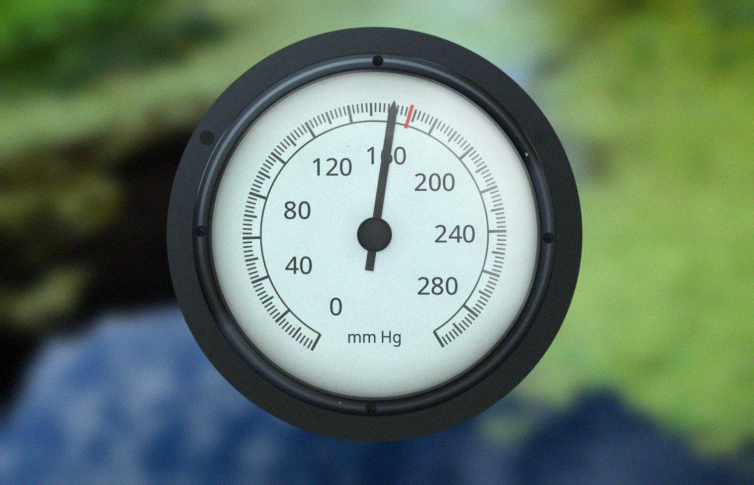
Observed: mmHg 160
